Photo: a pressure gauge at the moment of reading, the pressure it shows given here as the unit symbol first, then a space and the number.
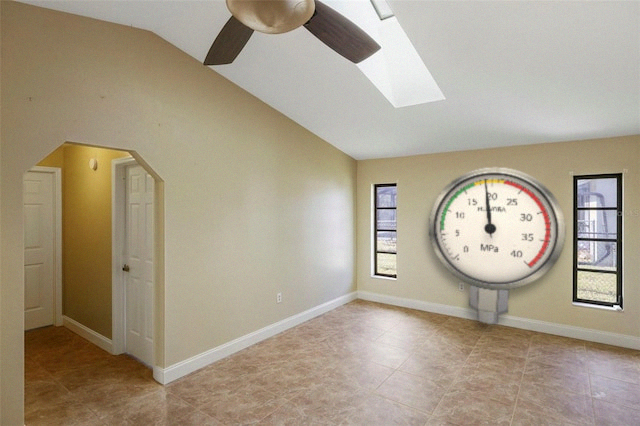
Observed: MPa 19
